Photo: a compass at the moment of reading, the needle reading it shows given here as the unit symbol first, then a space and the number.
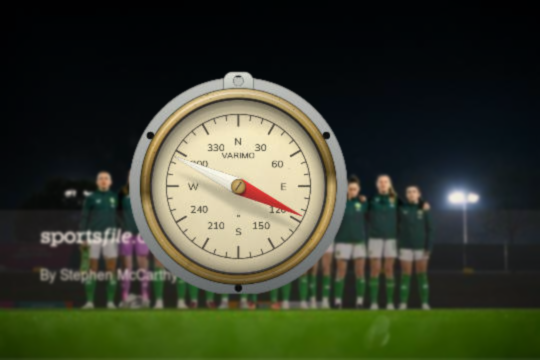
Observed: ° 115
